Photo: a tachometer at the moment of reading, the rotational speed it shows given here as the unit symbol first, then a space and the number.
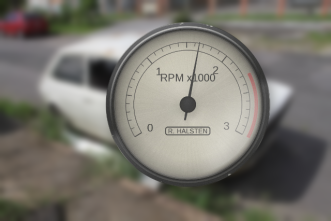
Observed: rpm 1650
